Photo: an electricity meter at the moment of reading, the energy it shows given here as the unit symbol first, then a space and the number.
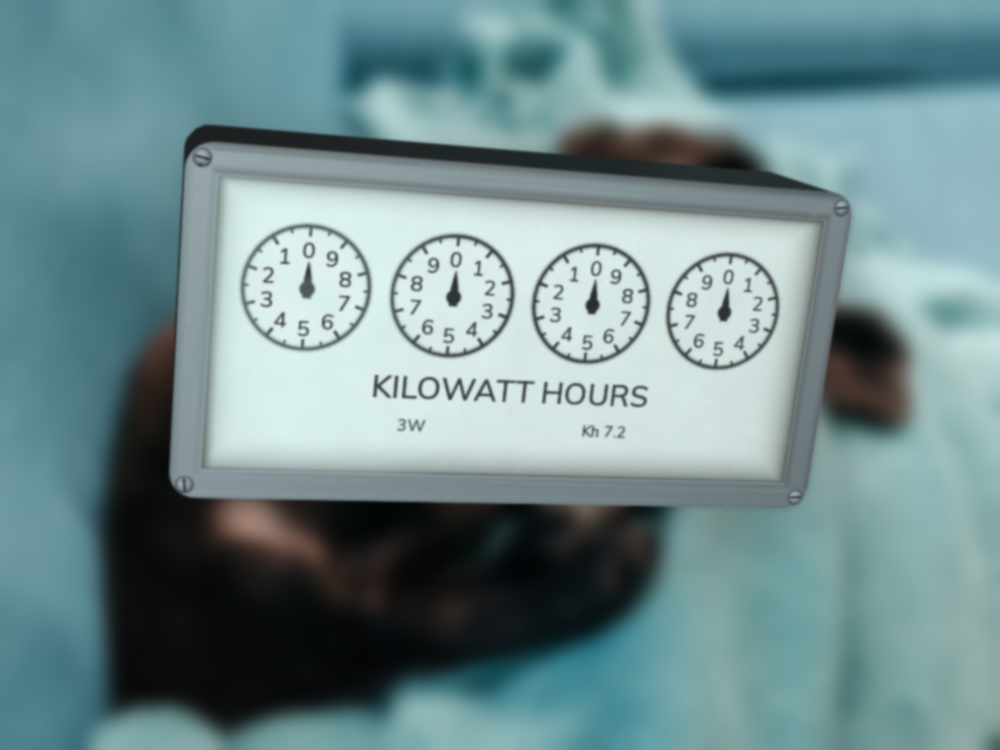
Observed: kWh 0
